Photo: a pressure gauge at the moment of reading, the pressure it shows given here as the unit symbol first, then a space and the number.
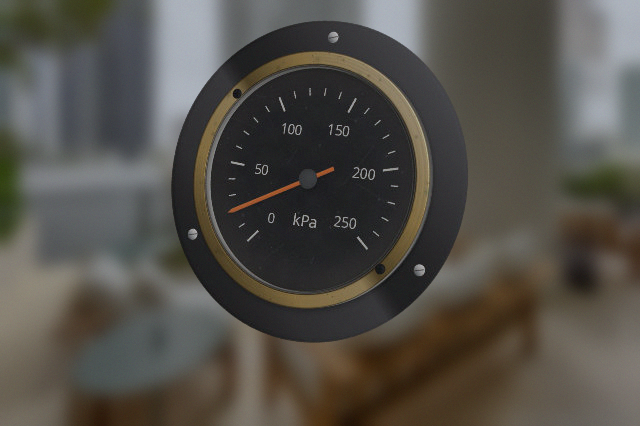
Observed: kPa 20
